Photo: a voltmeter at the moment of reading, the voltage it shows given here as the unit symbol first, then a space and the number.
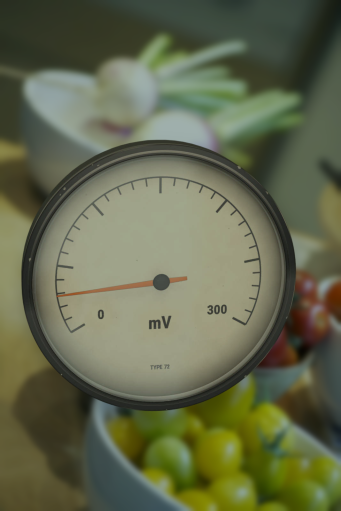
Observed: mV 30
